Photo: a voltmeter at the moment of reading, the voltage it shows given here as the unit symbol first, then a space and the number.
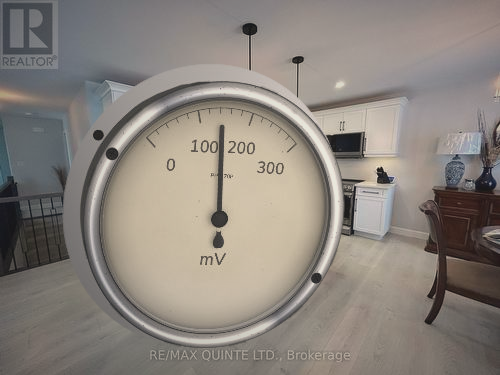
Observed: mV 140
